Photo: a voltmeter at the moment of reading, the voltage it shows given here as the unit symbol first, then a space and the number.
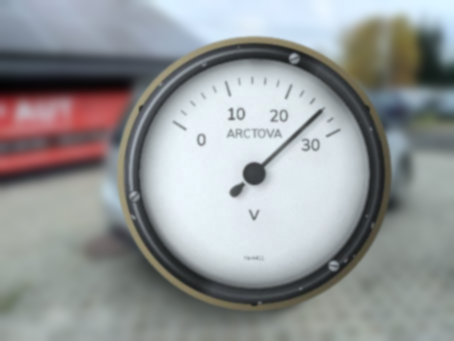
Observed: V 26
